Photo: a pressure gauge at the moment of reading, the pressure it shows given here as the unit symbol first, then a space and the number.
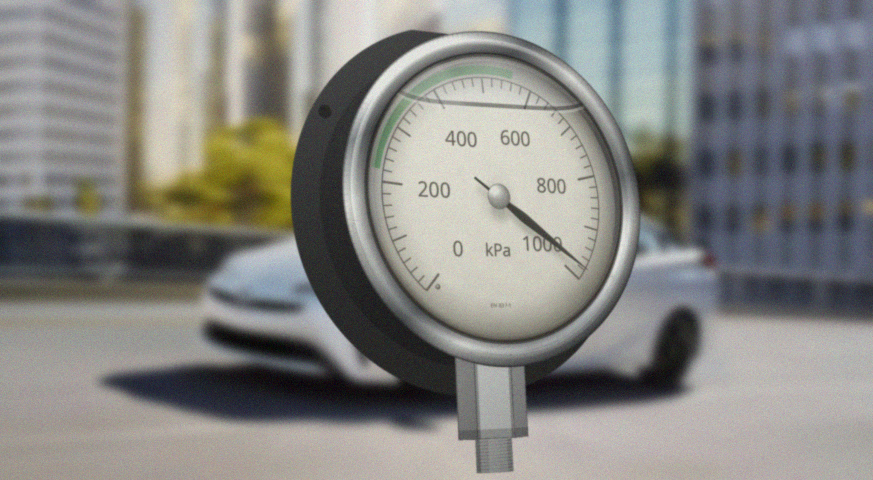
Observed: kPa 980
